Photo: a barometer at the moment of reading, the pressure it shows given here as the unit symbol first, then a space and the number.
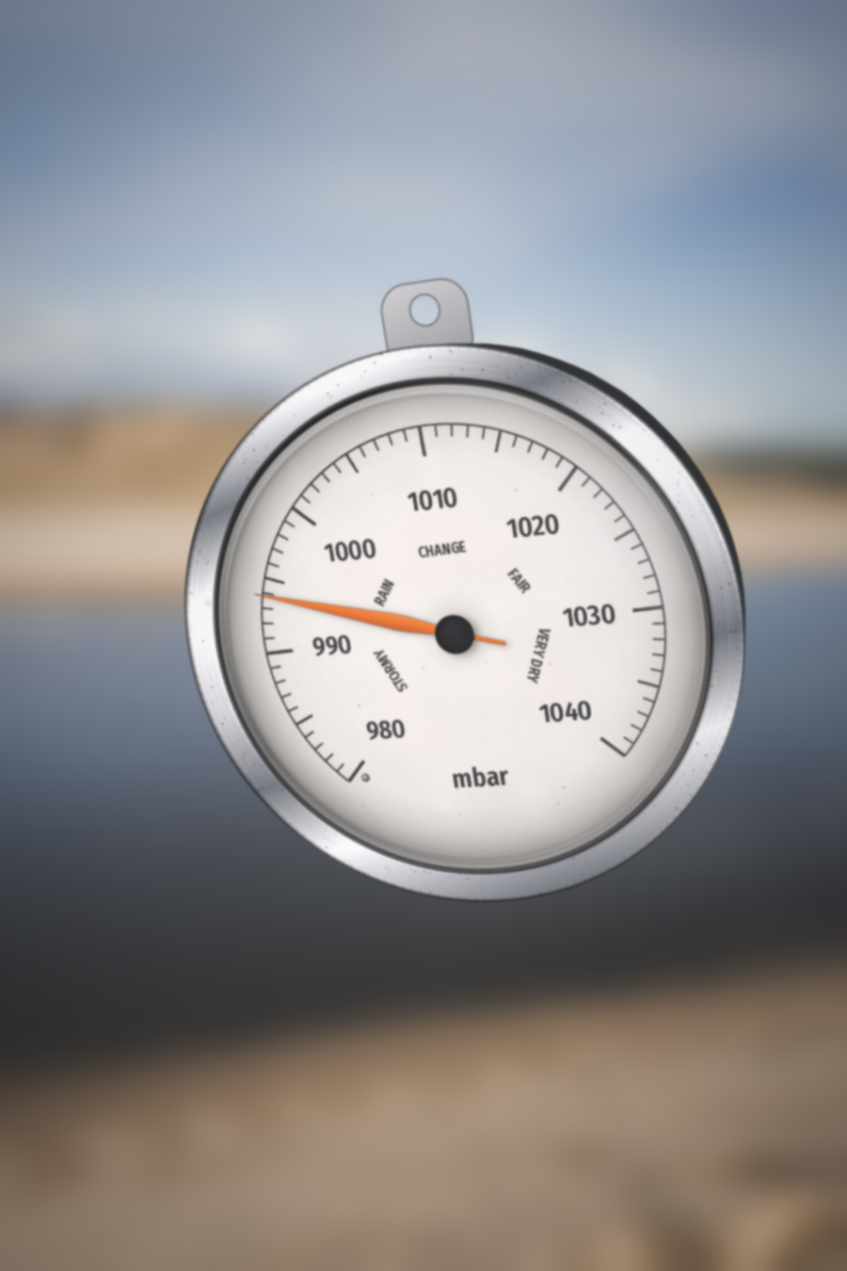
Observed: mbar 994
